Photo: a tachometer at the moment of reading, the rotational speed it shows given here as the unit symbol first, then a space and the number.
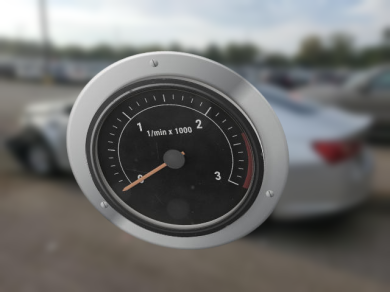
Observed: rpm 0
